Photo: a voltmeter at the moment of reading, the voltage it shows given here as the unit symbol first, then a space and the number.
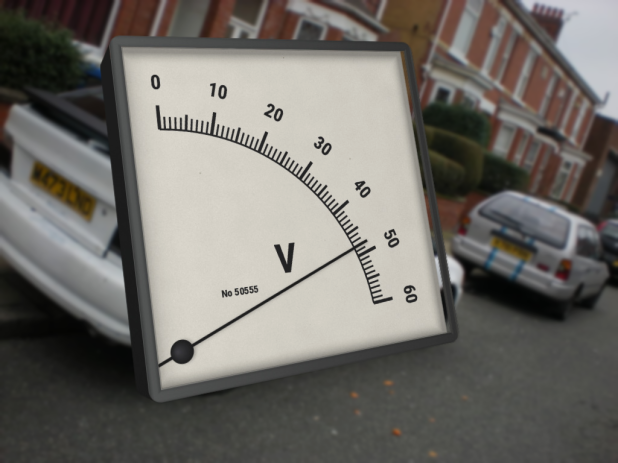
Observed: V 48
